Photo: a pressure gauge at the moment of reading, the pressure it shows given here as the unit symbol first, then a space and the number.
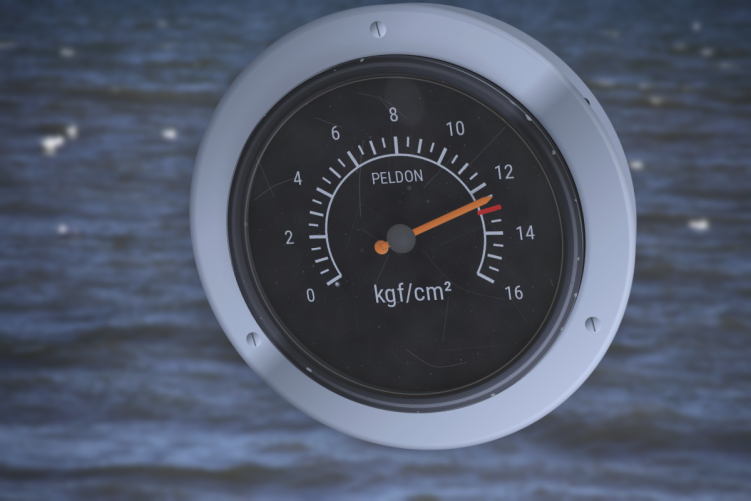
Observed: kg/cm² 12.5
